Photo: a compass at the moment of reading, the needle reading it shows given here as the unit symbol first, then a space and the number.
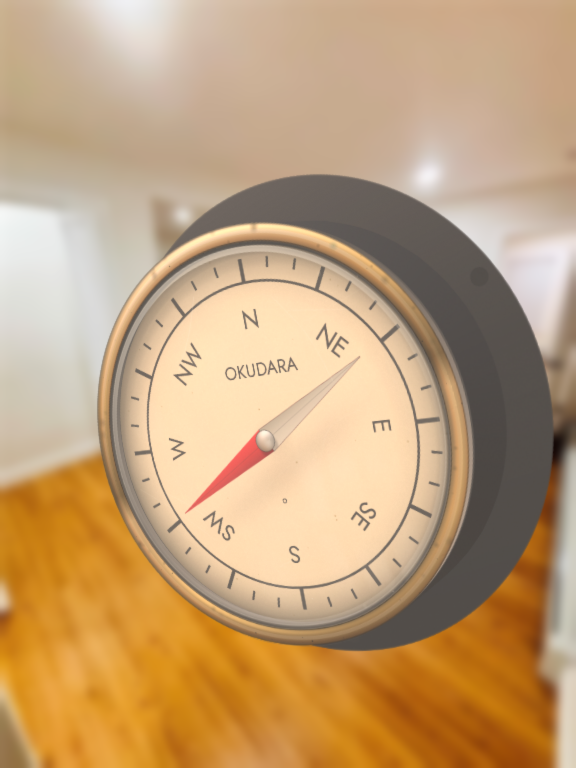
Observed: ° 240
